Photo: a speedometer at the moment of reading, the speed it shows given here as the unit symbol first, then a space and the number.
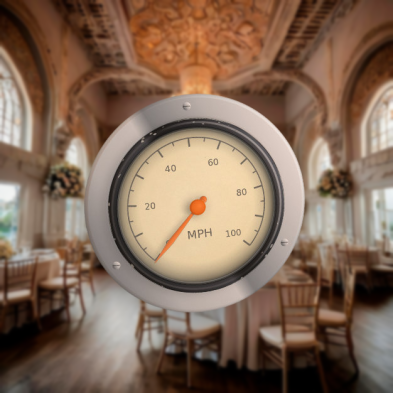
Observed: mph 0
